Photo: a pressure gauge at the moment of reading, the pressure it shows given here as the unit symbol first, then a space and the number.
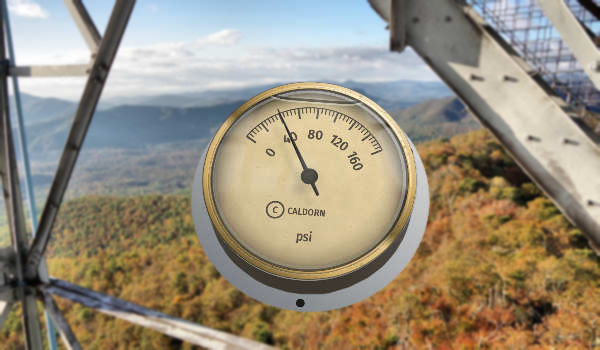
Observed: psi 40
